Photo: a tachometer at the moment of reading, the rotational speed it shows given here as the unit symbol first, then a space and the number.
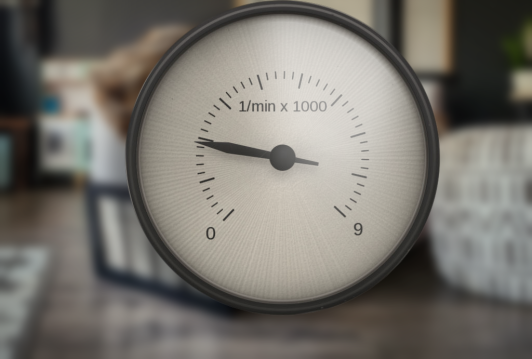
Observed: rpm 1900
